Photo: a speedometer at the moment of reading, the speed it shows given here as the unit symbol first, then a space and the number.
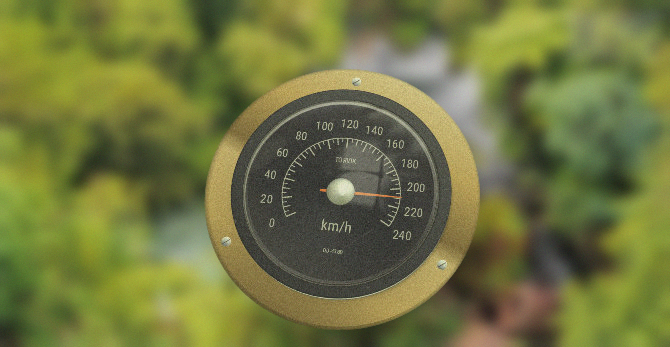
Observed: km/h 210
